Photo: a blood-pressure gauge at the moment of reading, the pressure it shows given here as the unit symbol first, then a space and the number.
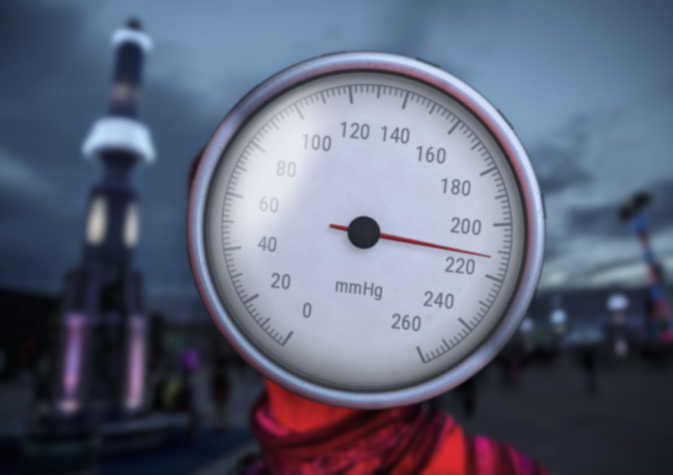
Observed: mmHg 212
